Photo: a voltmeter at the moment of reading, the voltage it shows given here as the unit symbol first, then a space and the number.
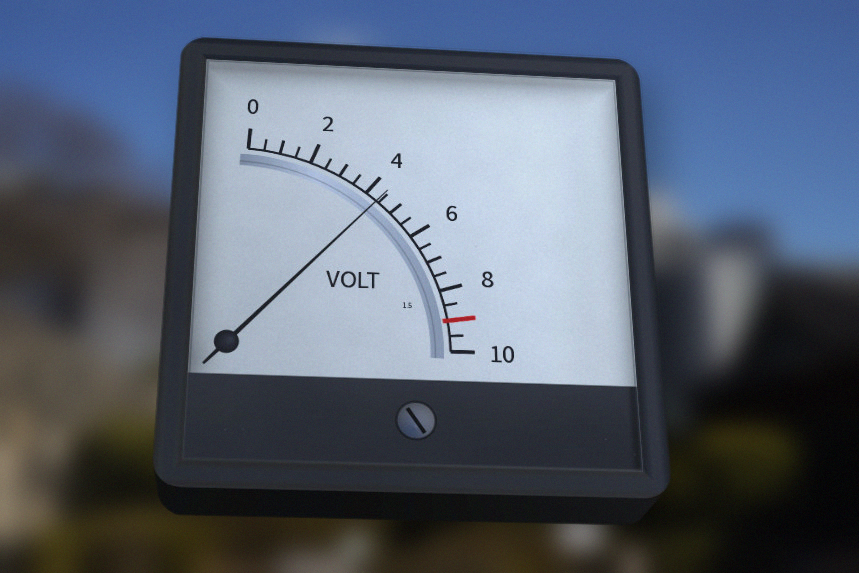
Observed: V 4.5
